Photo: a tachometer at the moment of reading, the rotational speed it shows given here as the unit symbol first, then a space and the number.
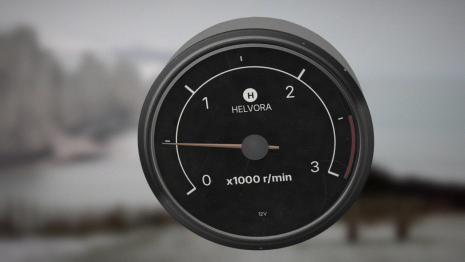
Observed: rpm 500
